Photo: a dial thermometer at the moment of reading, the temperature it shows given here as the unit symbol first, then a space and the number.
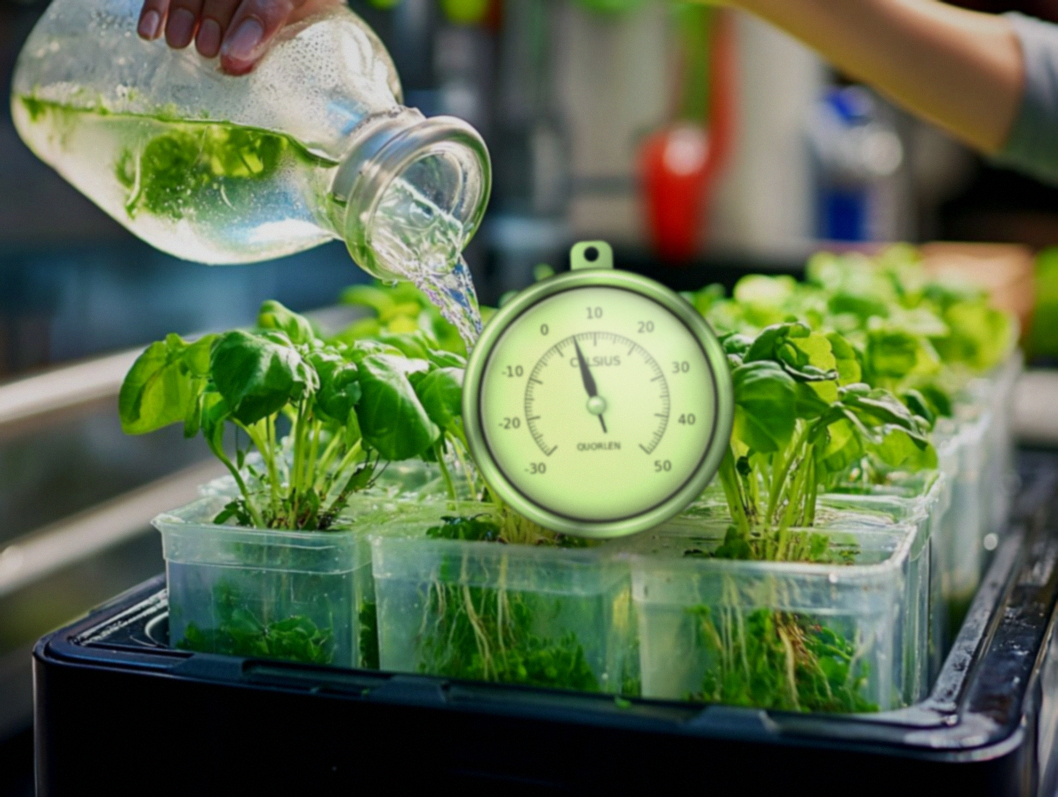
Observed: °C 5
